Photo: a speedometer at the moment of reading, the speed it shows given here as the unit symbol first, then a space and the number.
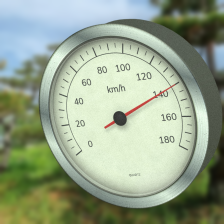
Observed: km/h 140
